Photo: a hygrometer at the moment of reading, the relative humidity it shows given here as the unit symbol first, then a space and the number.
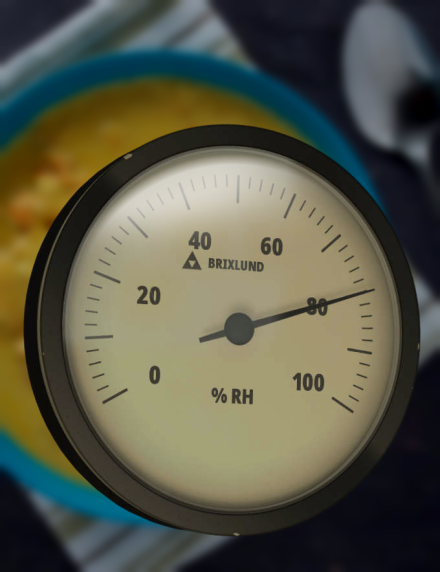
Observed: % 80
